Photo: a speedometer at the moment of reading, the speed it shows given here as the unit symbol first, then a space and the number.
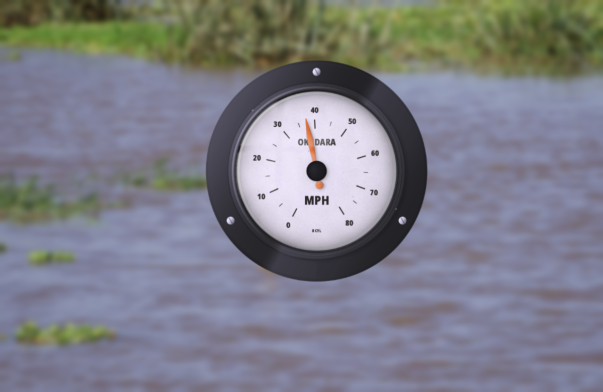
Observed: mph 37.5
